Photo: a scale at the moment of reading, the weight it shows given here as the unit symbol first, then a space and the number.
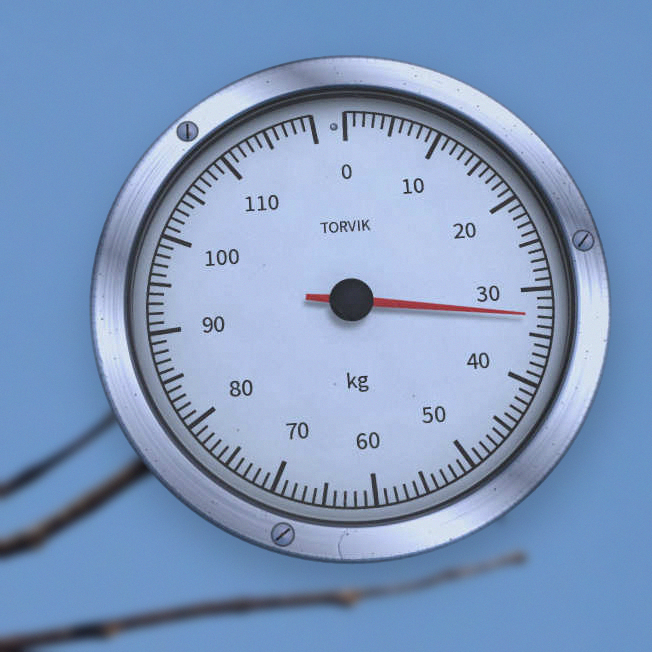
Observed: kg 33
